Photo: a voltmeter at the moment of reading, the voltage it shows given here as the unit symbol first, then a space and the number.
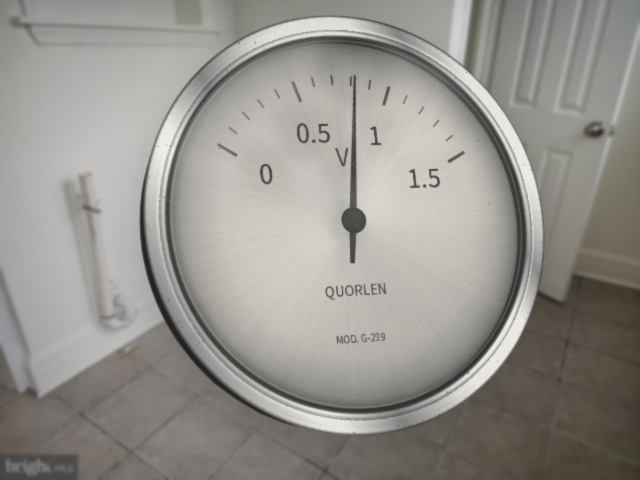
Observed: V 0.8
